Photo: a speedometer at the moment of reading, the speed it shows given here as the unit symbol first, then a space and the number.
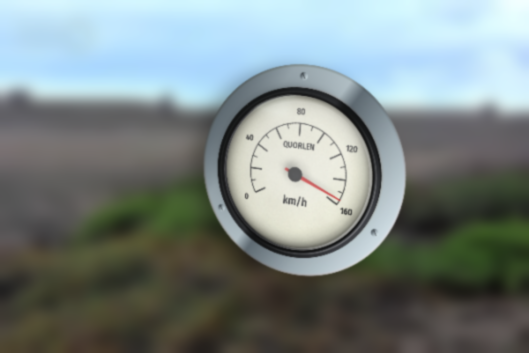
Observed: km/h 155
